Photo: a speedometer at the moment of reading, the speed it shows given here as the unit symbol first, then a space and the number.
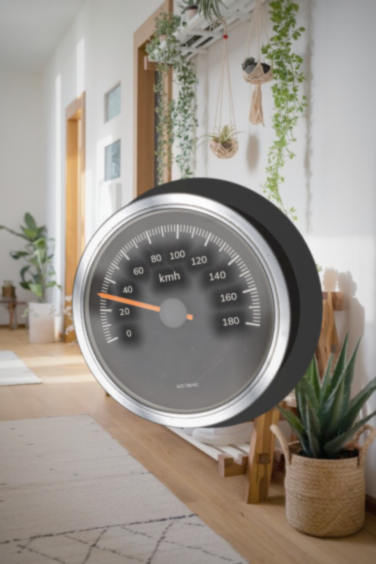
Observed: km/h 30
